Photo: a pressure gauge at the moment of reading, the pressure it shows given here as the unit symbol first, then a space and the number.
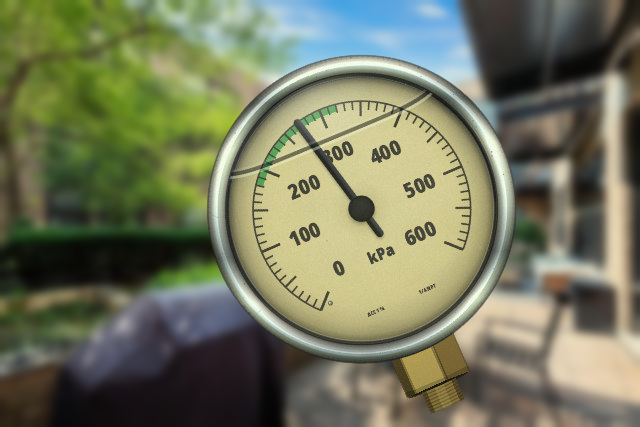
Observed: kPa 270
